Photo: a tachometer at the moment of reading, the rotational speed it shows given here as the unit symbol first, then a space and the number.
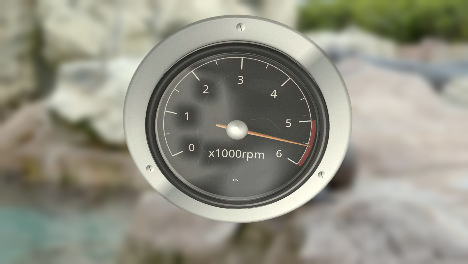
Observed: rpm 5500
